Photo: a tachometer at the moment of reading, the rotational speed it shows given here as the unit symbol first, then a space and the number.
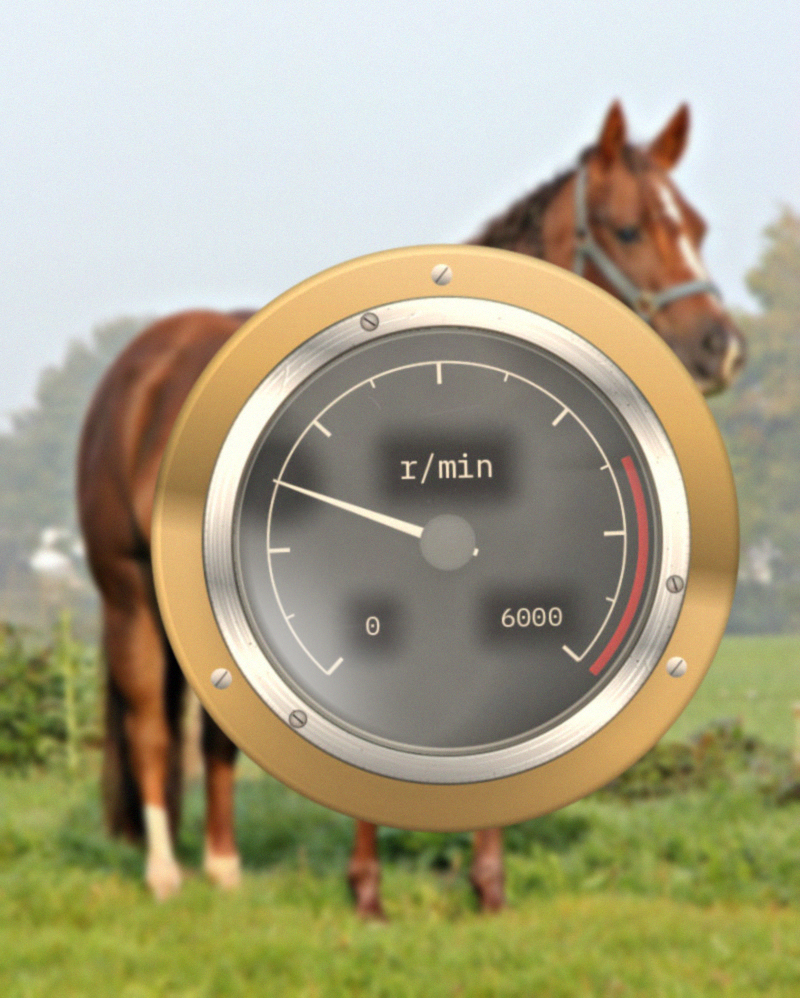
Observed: rpm 1500
